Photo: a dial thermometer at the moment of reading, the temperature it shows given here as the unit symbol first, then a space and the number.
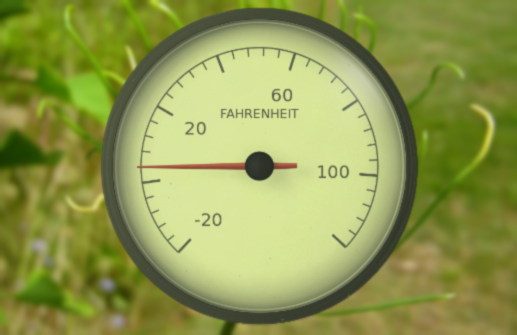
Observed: °F 4
